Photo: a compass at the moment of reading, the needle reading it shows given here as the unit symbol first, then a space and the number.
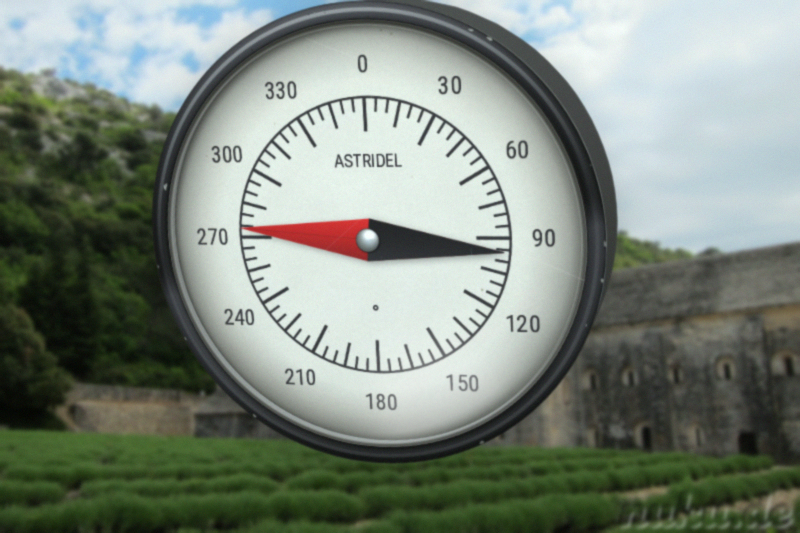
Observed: ° 275
